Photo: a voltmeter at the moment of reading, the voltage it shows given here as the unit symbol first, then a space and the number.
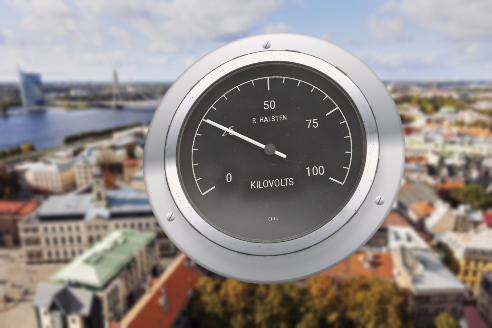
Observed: kV 25
